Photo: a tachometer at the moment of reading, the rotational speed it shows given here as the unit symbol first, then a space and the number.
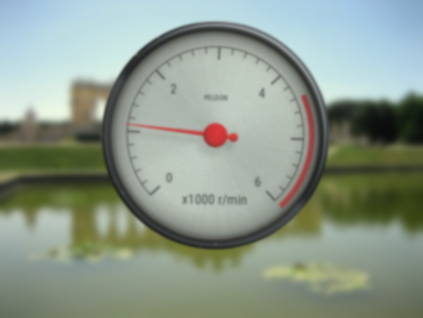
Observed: rpm 1100
